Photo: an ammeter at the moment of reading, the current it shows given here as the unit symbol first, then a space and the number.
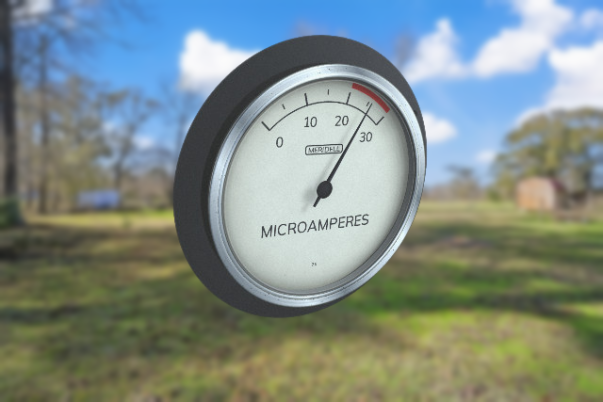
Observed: µA 25
